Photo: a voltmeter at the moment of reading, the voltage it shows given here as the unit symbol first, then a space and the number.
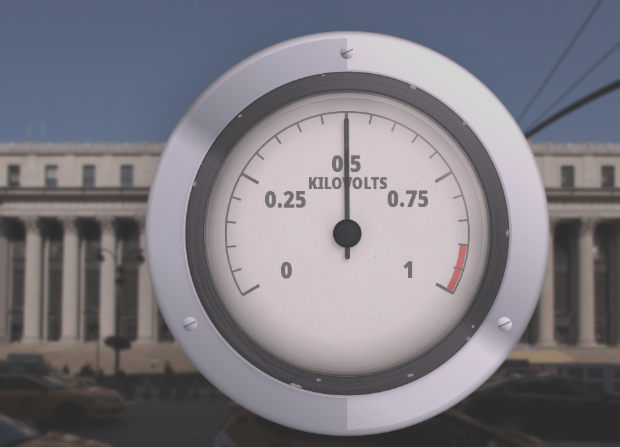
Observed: kV 0.5
